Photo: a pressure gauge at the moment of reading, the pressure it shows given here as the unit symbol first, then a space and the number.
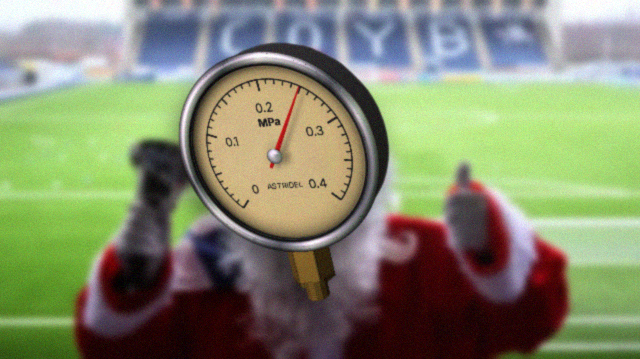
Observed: MPa 0.25
